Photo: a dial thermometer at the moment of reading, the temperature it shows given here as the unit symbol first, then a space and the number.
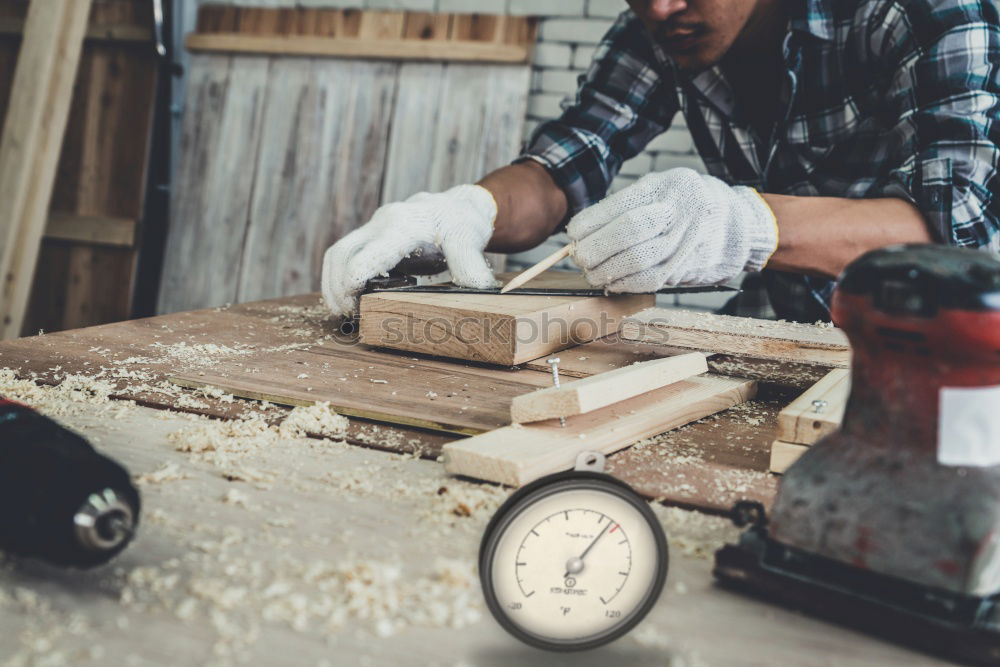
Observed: °F 65
